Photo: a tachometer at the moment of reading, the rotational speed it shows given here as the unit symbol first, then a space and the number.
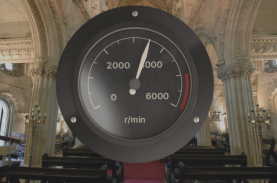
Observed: rpm 3500
